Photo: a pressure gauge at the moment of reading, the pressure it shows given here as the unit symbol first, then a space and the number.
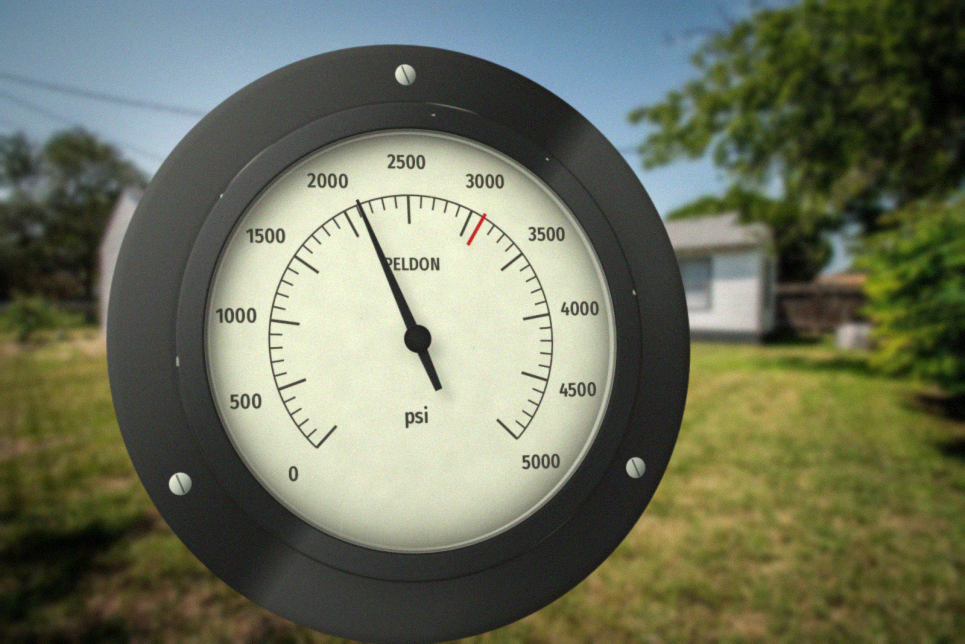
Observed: psi 2100
